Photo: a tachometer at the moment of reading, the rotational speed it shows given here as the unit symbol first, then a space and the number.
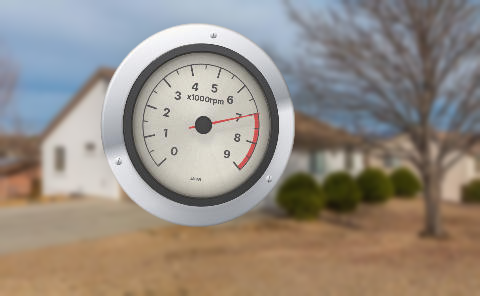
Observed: rpm 7000
